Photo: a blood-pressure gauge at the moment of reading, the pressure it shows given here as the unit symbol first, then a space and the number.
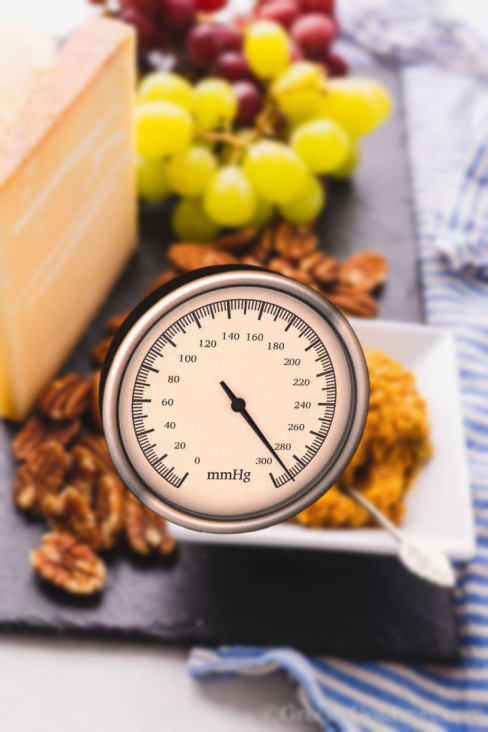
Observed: mmHg 290
